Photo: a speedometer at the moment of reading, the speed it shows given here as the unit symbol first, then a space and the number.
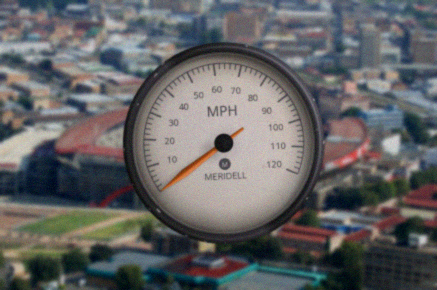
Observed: mph 0
